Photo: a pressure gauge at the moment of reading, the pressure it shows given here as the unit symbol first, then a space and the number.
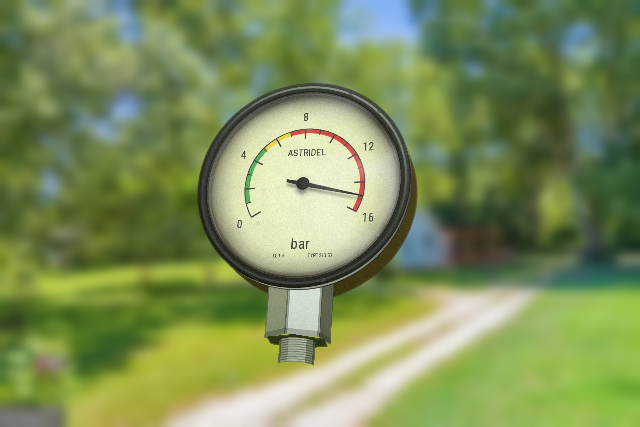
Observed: bar 15
